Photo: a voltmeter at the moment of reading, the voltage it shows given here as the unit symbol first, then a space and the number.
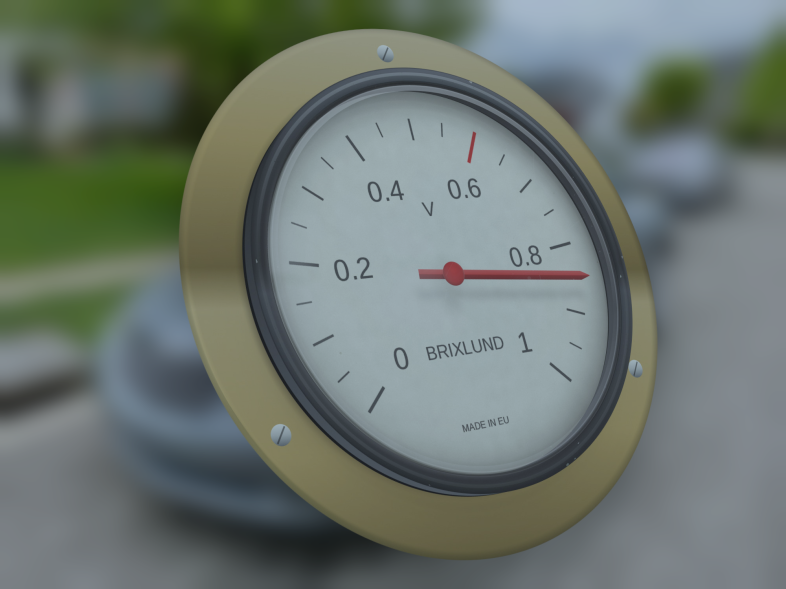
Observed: V 0.85
